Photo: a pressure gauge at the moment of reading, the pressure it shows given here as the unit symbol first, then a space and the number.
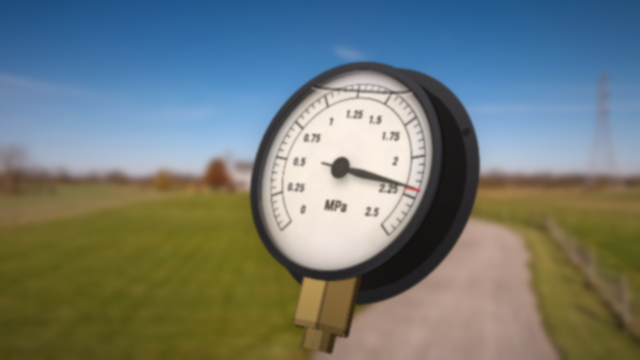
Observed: MPa 2.2
